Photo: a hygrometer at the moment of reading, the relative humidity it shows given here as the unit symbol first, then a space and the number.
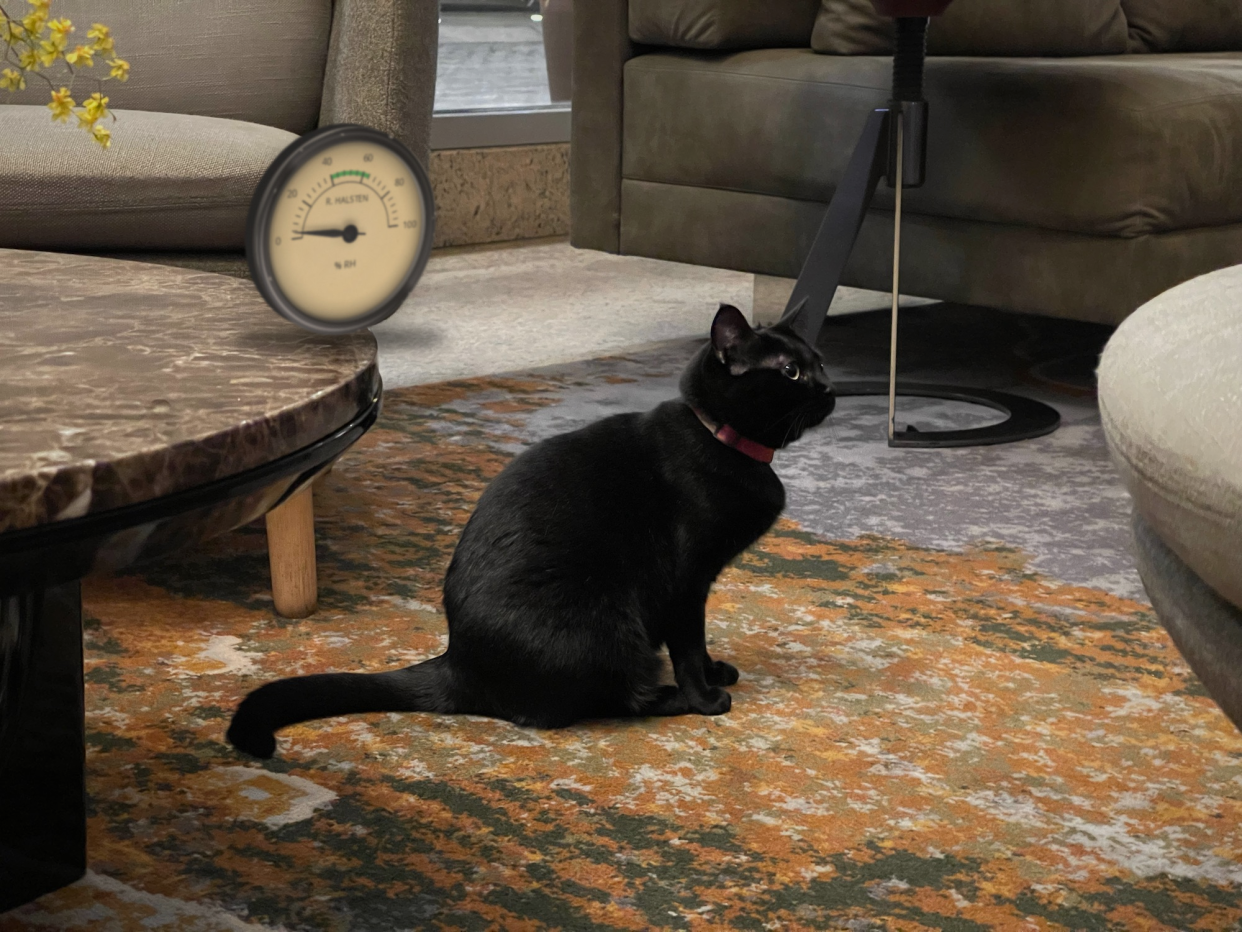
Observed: % 4
